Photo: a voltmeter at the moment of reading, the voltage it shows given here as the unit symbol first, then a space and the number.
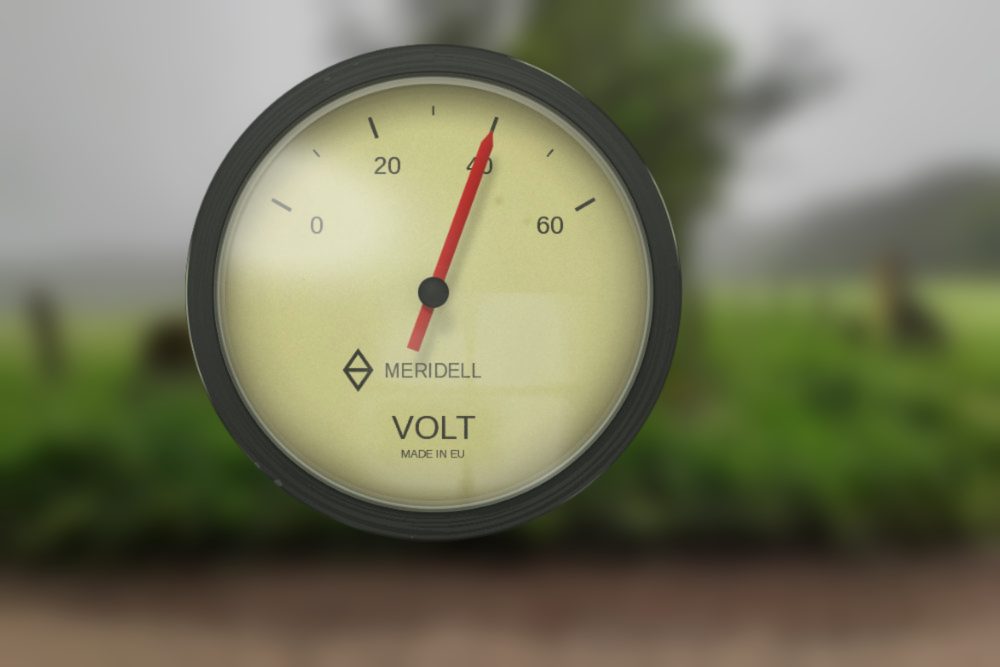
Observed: V 40
